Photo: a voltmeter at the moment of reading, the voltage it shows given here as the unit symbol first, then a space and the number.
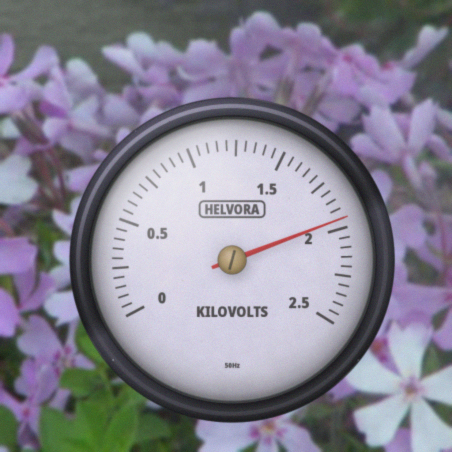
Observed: kV 1.95
